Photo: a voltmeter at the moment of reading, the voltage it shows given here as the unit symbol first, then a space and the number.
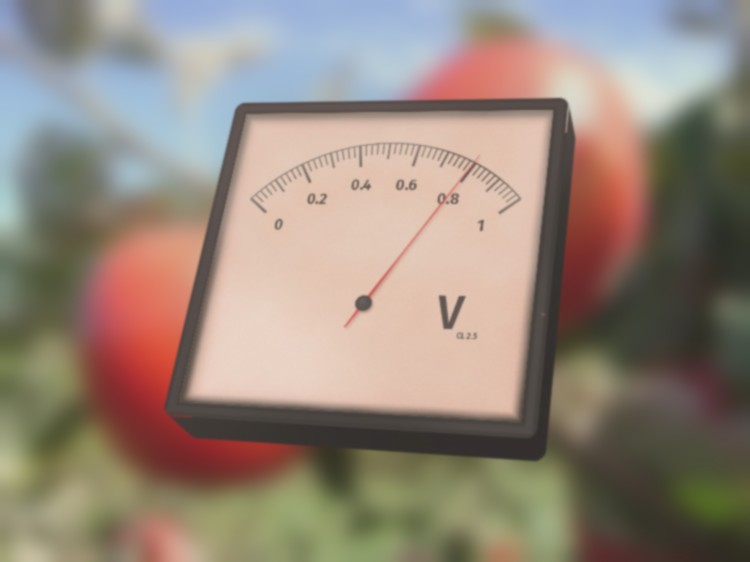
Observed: V 0.8
